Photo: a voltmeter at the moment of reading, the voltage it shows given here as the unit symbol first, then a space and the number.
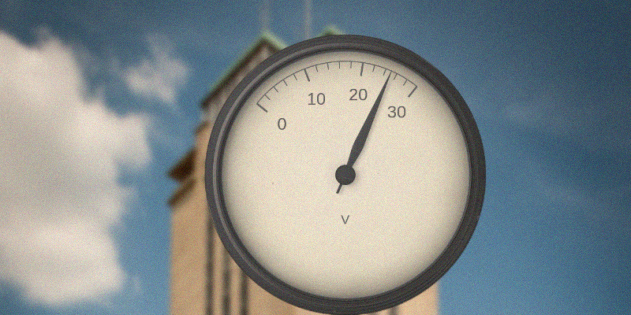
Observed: V 25
